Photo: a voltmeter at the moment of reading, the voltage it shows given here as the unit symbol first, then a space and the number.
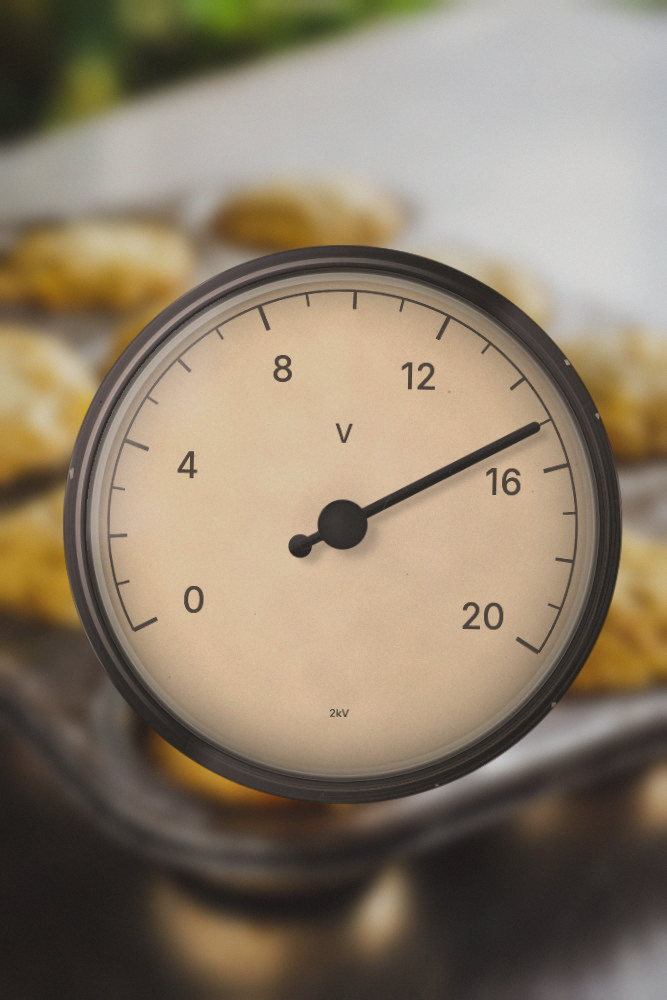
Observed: V 15
